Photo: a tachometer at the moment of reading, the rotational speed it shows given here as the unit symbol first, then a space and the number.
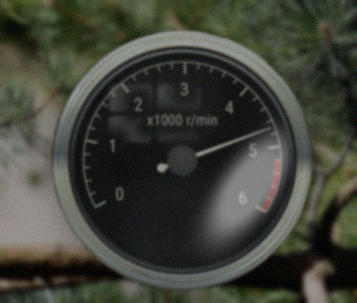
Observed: rpm 4700
